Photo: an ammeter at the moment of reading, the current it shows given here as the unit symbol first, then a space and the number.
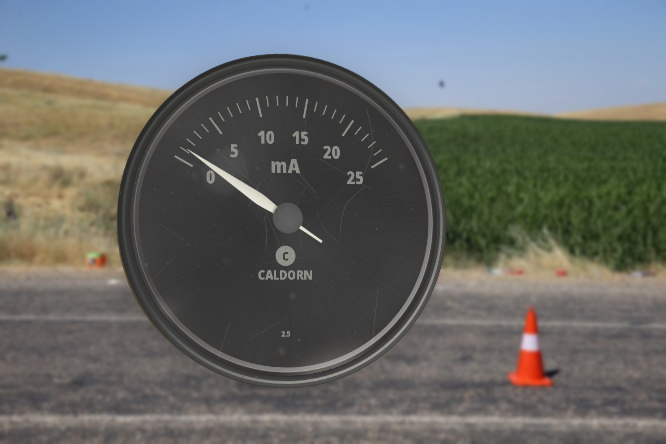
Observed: mA 1
